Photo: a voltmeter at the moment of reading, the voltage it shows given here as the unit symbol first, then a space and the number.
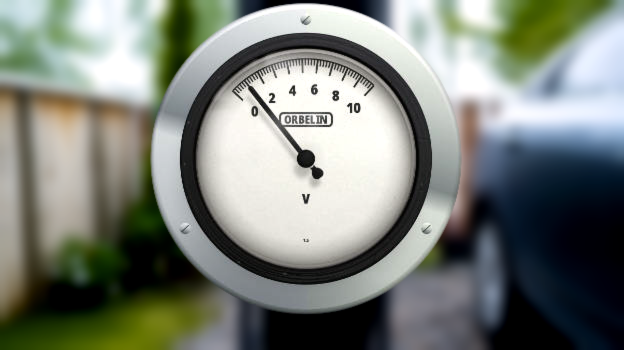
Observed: V 1
